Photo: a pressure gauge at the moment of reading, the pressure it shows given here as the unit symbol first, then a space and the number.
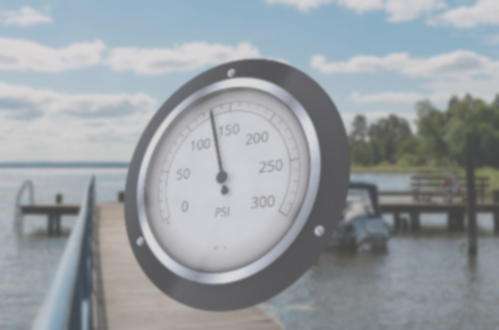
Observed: psi 130
